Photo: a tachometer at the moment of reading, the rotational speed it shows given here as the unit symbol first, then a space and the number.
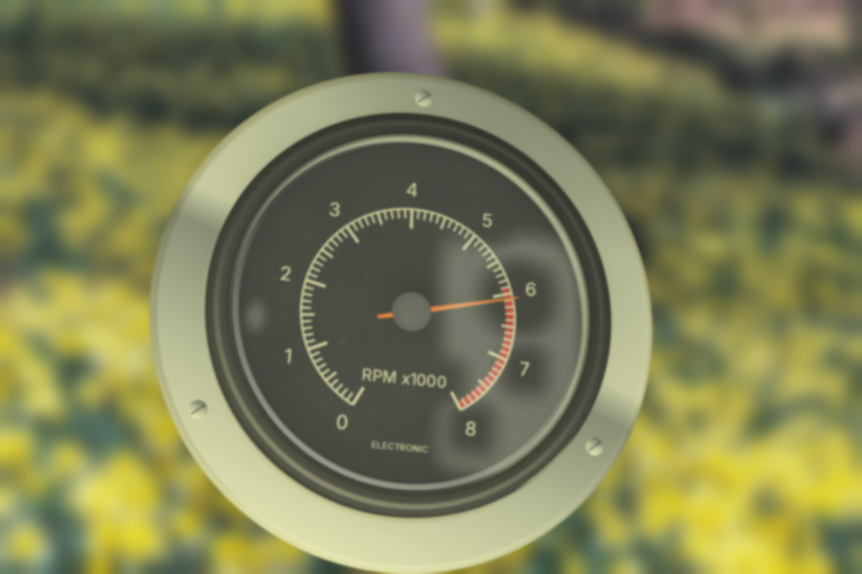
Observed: rpm 6100
